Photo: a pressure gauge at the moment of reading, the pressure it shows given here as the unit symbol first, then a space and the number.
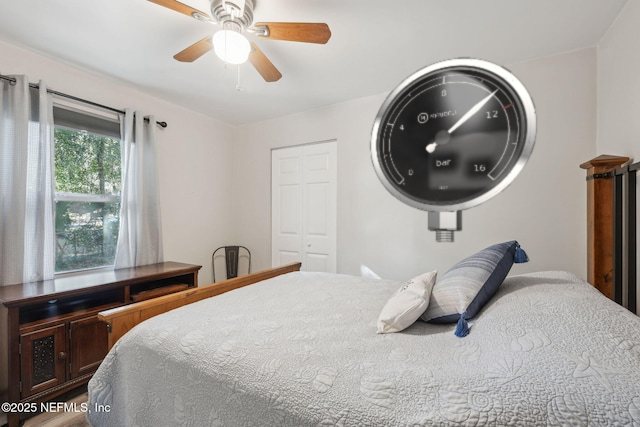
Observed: bar 11
